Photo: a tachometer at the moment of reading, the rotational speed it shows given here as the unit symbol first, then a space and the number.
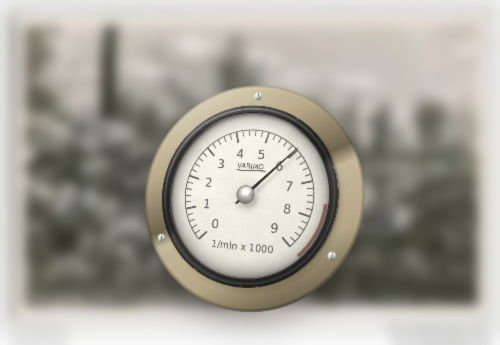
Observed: rpm 6000
